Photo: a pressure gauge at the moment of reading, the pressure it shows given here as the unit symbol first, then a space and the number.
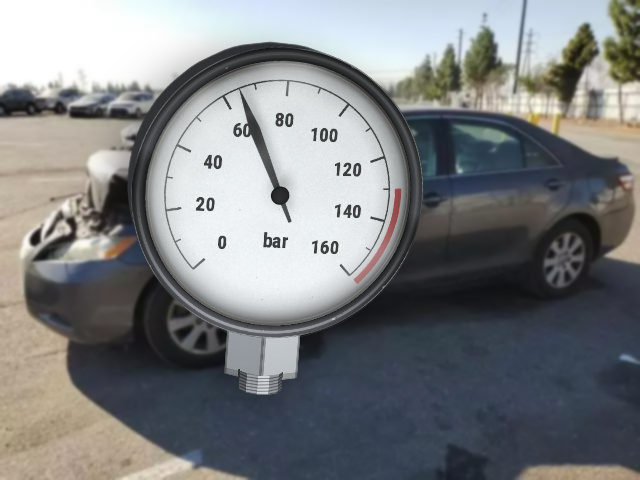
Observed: bar 65
